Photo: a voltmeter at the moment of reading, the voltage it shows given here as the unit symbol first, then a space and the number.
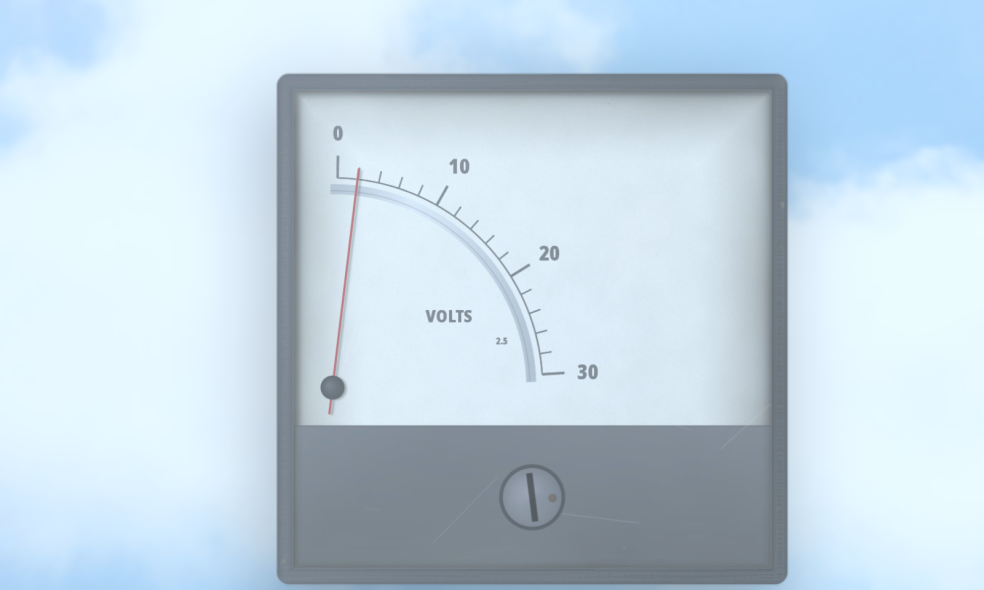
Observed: V 2
